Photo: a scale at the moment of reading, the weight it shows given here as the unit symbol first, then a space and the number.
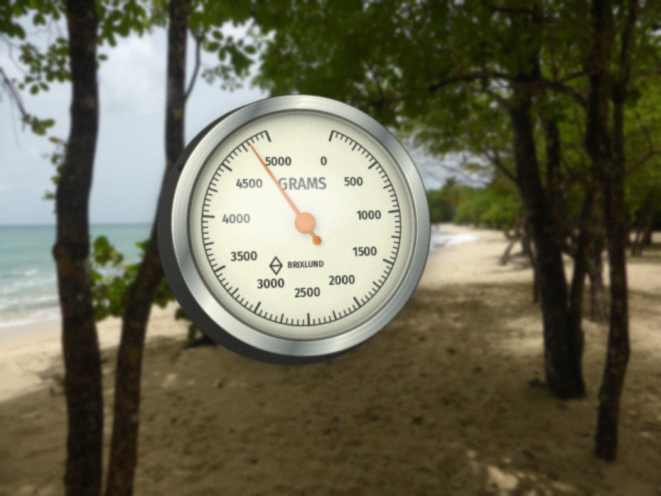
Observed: g 4800
